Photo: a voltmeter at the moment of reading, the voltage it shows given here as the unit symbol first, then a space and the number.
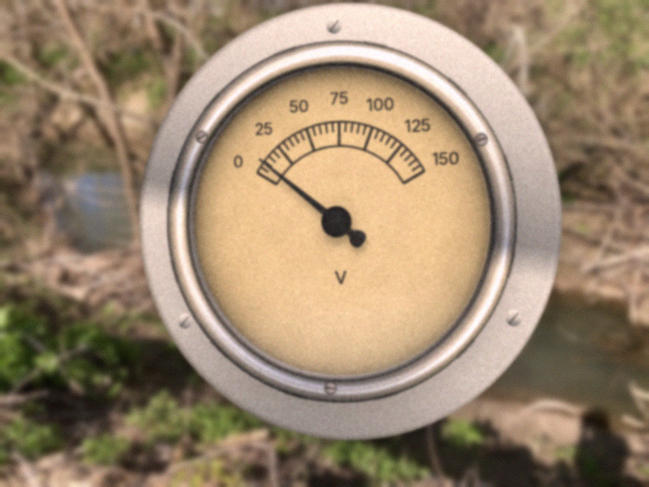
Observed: V 10
